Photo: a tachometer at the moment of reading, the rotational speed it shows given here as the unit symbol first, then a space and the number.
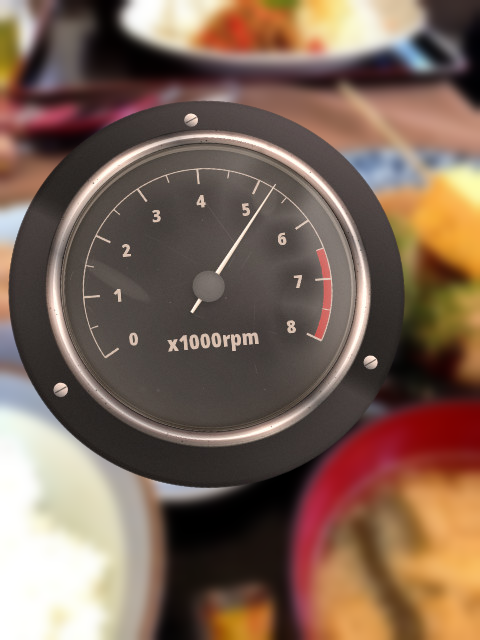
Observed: rpm 5250
